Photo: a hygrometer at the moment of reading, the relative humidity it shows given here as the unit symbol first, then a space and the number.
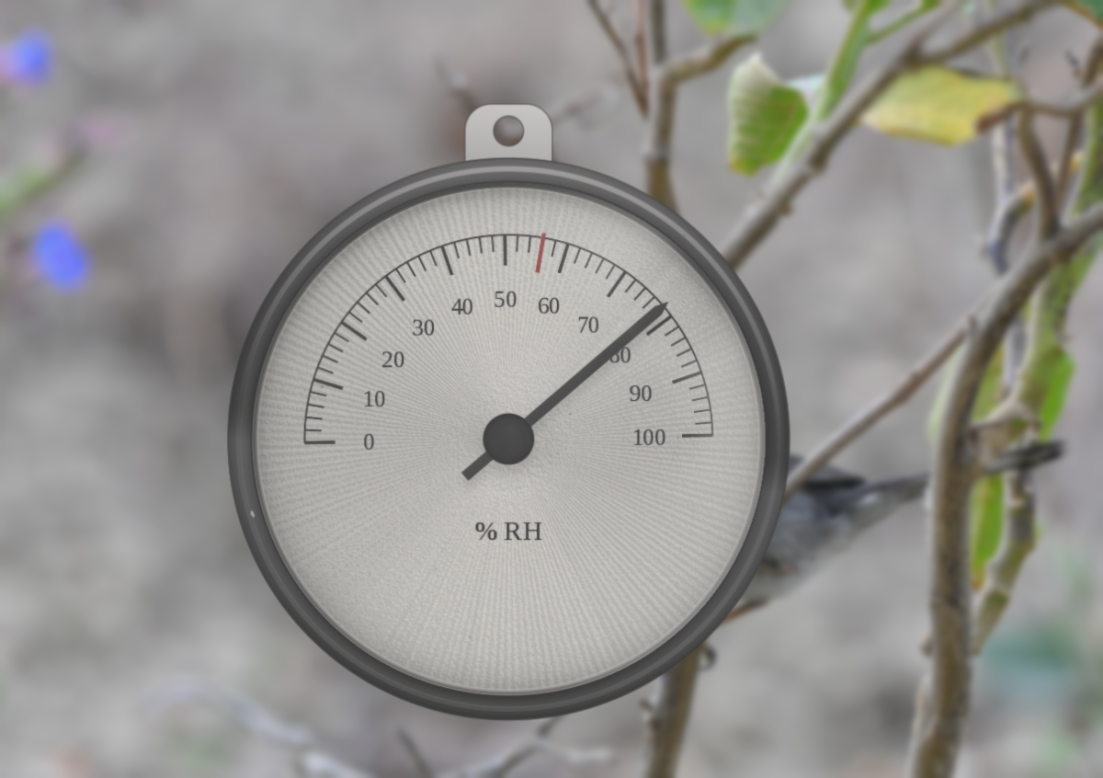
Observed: % 78
